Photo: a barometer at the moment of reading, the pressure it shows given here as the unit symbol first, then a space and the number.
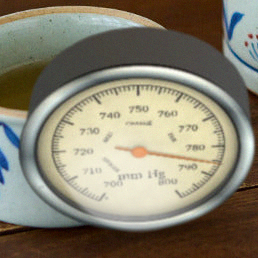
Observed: mmHg 785
